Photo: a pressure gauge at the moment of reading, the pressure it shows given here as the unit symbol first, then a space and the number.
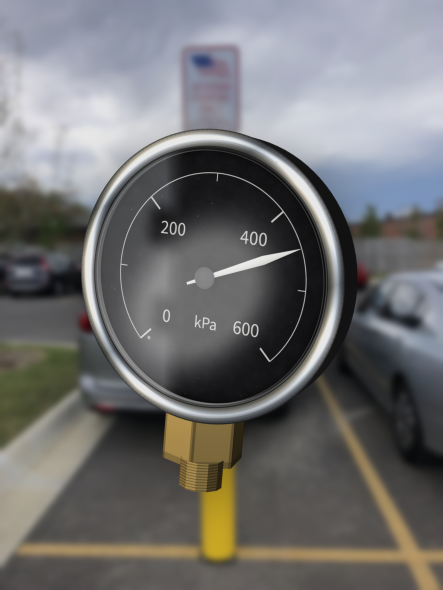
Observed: kPa 450
